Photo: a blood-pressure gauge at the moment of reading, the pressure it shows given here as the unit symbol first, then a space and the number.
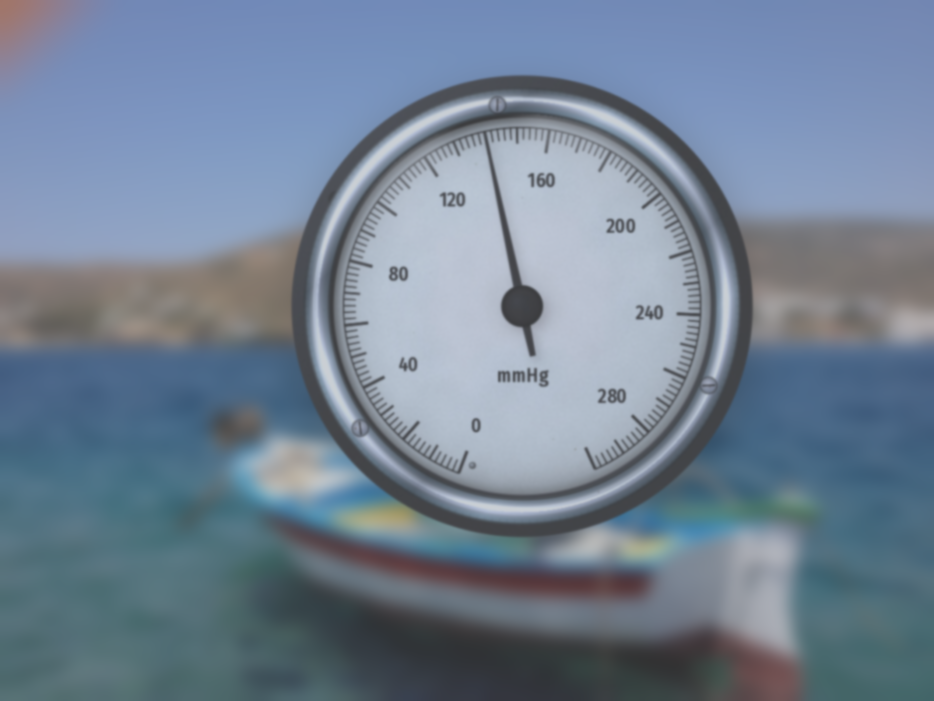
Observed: mmHg 140
